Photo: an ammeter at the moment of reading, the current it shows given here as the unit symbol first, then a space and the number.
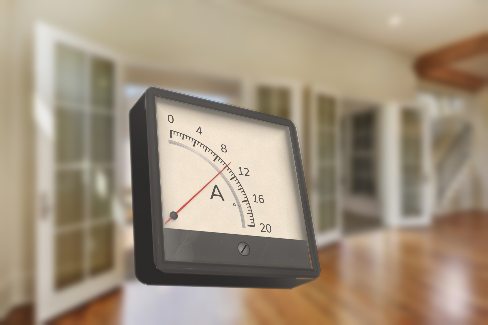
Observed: A 10
